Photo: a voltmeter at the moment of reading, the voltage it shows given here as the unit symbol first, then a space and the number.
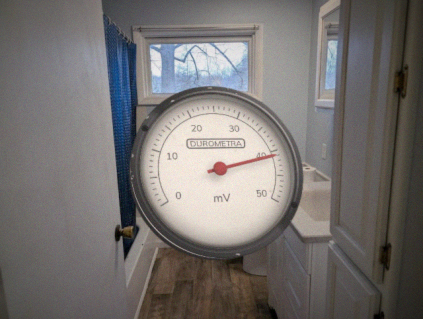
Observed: mV 41
